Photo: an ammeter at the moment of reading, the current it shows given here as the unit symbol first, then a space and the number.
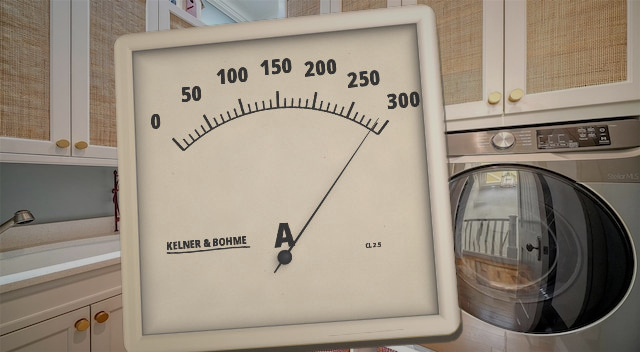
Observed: A 290
